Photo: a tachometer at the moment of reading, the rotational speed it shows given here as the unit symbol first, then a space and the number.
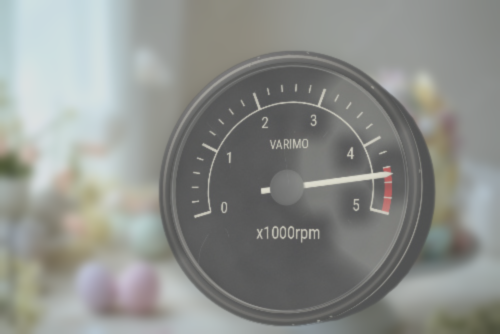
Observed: rpm 4500
